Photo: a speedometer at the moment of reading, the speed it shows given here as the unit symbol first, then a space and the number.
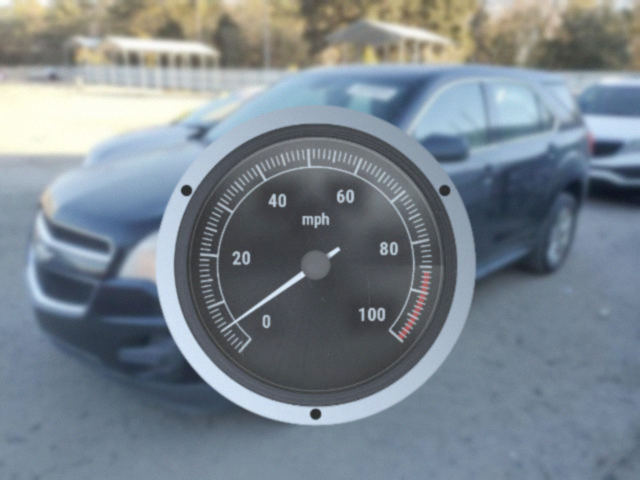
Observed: mph 5
